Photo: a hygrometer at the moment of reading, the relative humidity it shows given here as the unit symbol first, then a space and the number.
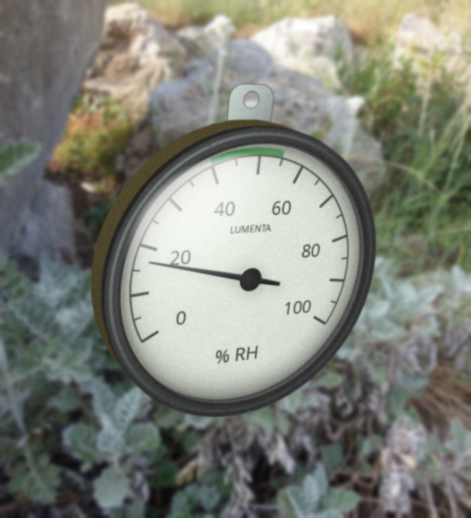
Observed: % 17.5
